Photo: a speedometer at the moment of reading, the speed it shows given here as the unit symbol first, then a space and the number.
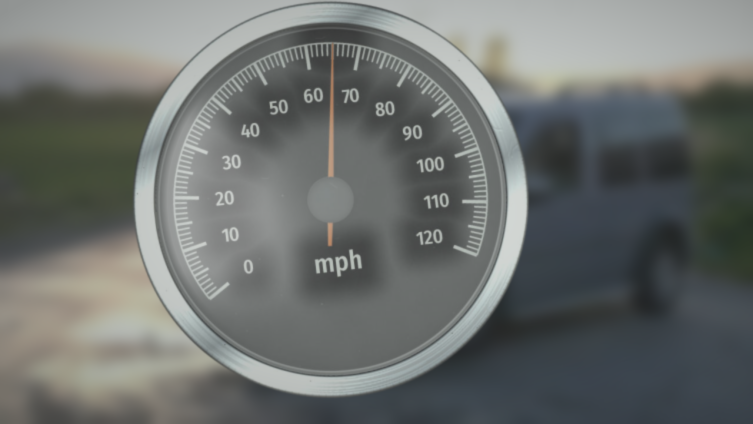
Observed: mph 65
